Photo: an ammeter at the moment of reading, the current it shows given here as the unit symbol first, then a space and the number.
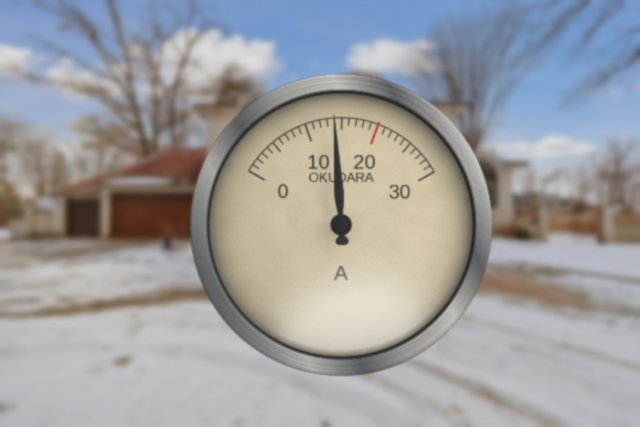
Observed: A 14
